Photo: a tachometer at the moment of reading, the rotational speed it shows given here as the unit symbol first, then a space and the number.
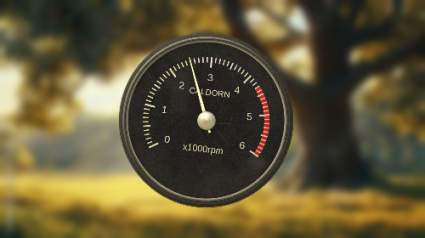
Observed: rpm 2500
